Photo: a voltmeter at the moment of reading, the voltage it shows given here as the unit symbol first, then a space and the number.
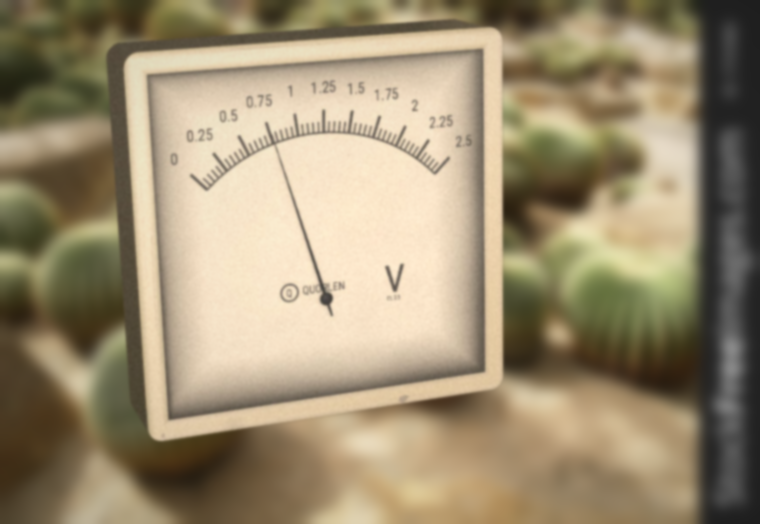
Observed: V 0.75
